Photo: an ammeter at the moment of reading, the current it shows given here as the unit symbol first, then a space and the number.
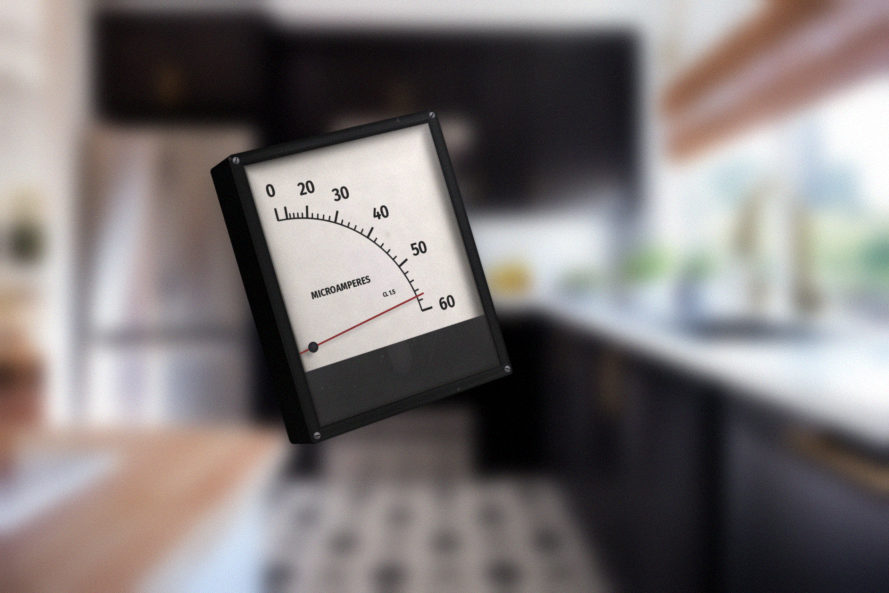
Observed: µA 57
